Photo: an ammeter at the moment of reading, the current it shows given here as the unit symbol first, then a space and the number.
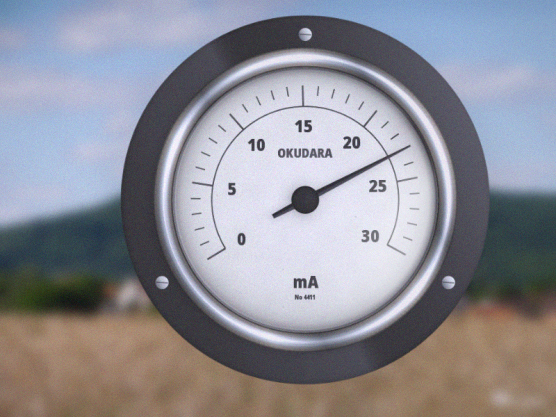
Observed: mA 23
